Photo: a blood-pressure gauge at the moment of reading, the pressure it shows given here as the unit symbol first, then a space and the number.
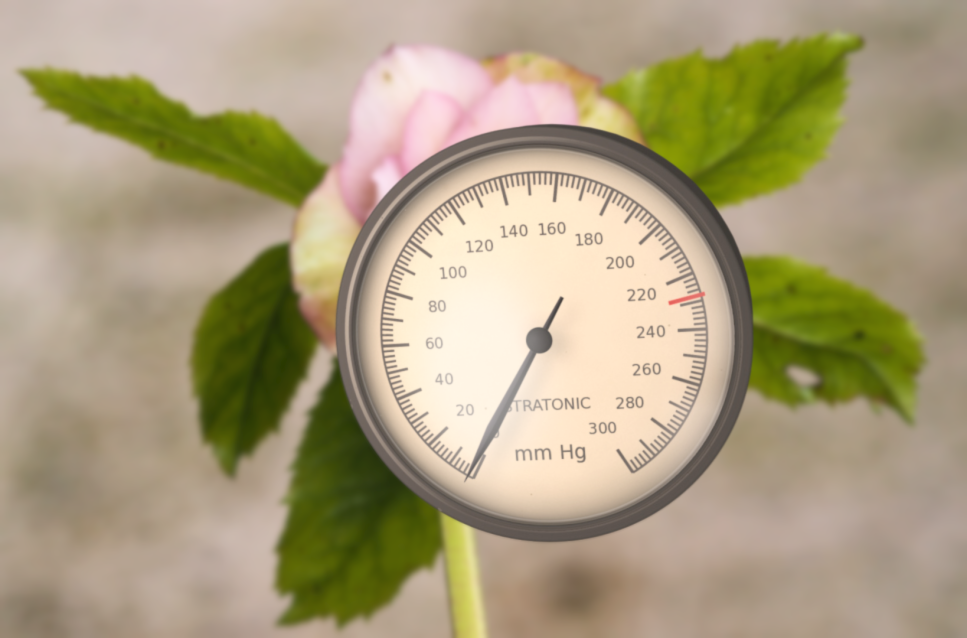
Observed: mmHg 2
